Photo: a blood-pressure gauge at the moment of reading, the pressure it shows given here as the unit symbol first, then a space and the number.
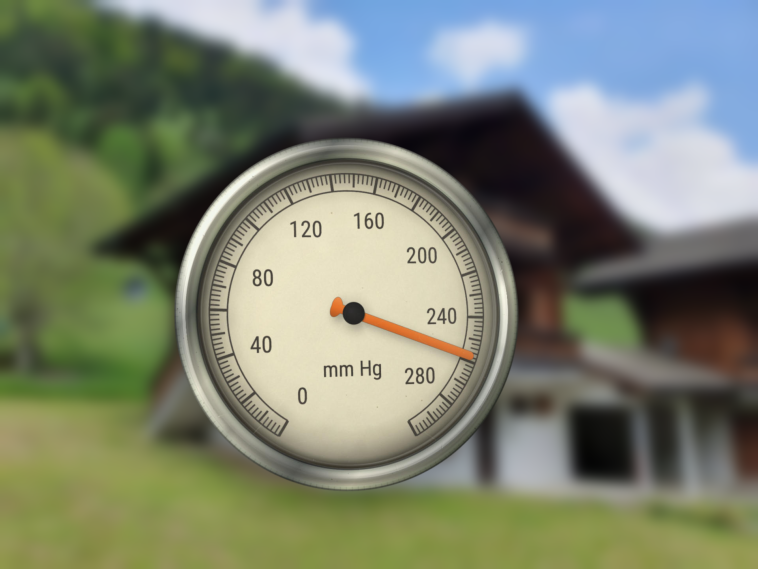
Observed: mmHg 258
